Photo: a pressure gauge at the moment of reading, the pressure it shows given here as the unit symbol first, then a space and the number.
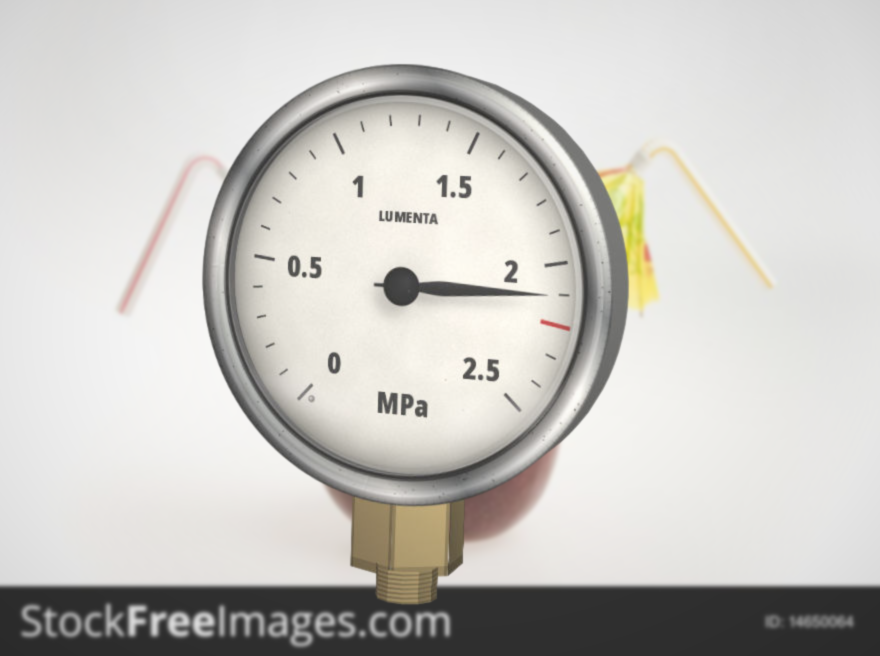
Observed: MPa 2.1
